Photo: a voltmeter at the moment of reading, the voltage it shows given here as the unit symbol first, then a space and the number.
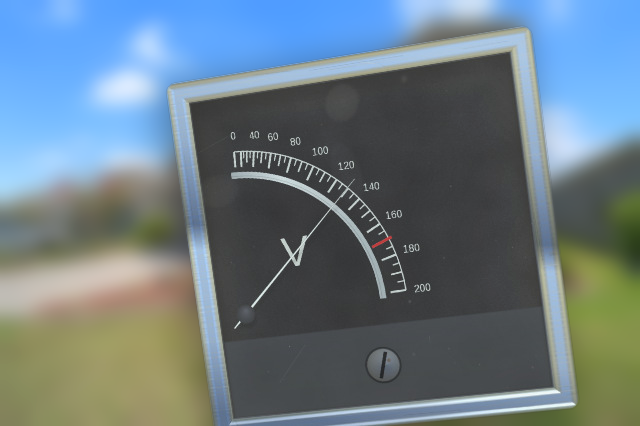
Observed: V 130
